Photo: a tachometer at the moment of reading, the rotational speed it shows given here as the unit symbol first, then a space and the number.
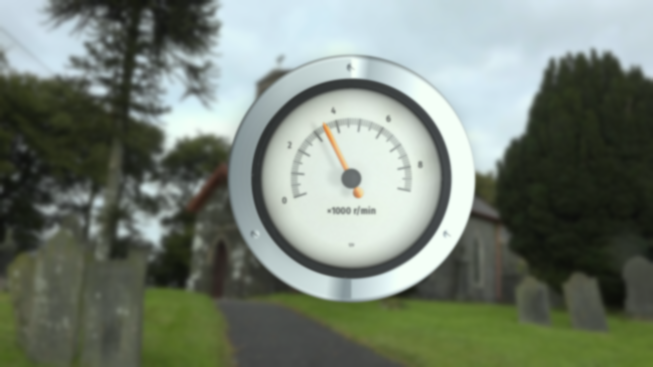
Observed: rpm 3500
